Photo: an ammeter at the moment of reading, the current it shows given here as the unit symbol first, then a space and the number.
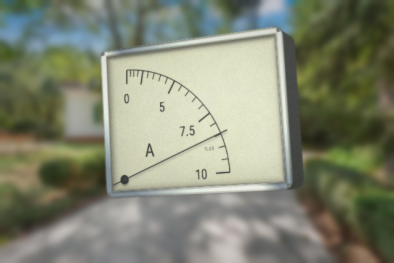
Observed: A 8.5
